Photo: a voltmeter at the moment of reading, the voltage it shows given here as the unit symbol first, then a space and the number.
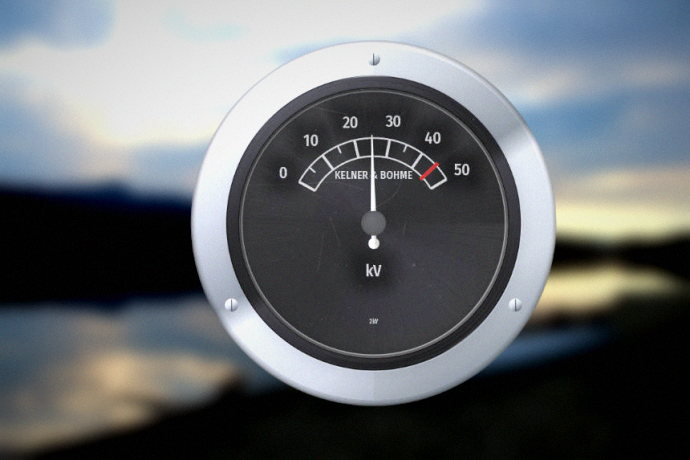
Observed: kV 25
